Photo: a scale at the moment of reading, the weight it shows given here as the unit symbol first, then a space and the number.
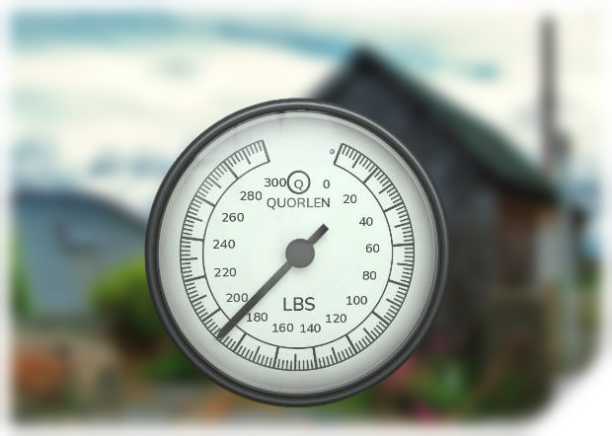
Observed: lb 190
